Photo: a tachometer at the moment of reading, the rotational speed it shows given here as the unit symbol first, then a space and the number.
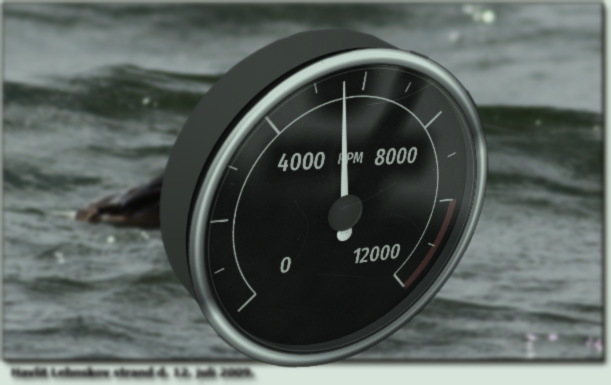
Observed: rpm 5500
